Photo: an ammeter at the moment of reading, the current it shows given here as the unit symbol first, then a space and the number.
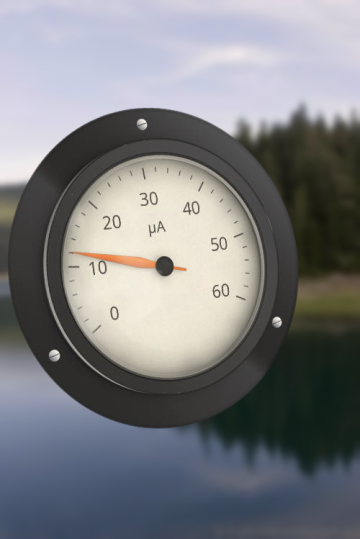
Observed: µA 12
